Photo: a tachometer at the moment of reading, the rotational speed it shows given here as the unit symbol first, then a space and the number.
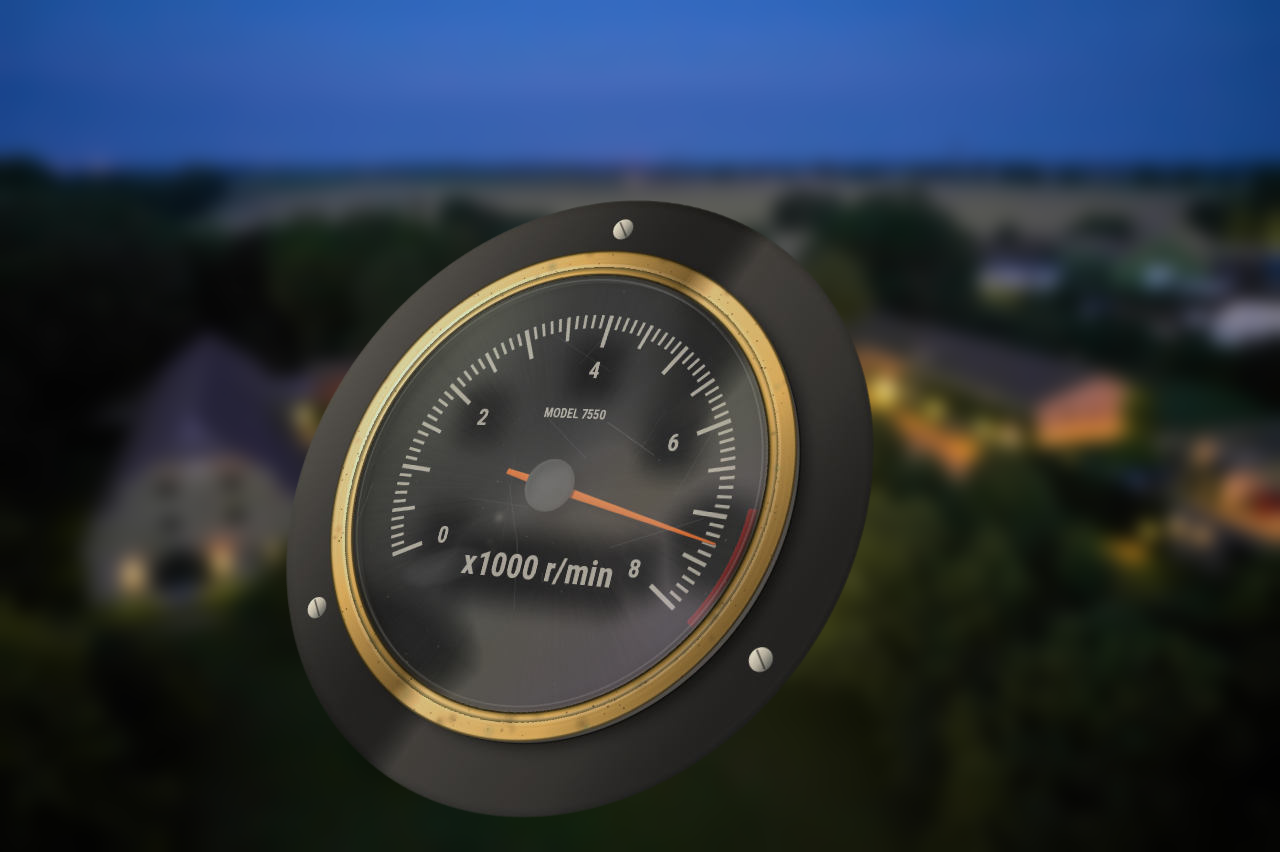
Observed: rpm 7300
